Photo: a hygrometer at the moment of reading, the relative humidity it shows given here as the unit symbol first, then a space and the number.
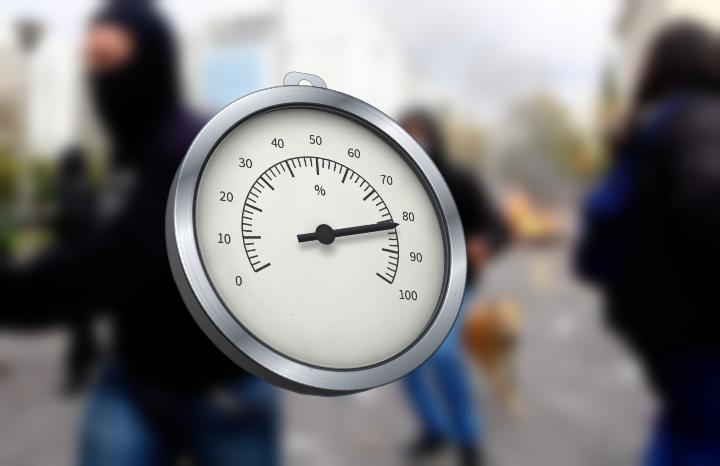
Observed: % 82
